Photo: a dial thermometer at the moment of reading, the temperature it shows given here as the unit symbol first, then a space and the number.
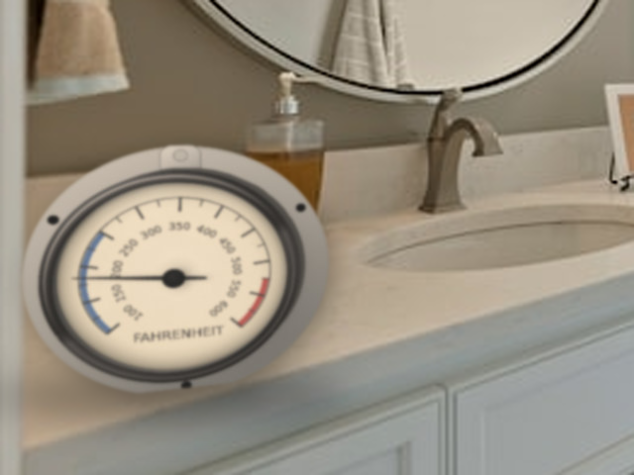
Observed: °F 187.5
